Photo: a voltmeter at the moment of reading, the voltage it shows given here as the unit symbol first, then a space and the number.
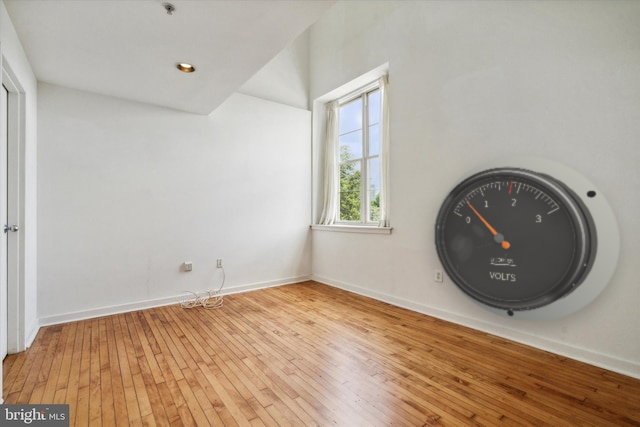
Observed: V 0.5
